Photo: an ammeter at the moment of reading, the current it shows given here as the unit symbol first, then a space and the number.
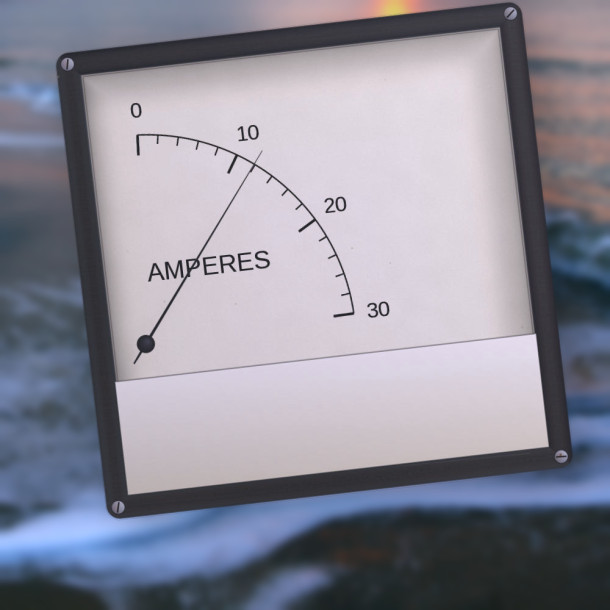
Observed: A 12
